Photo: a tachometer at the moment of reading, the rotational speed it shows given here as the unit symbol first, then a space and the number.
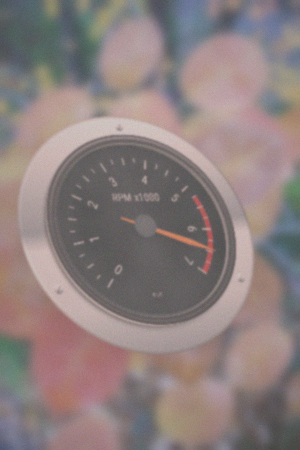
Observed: rpm 6500
